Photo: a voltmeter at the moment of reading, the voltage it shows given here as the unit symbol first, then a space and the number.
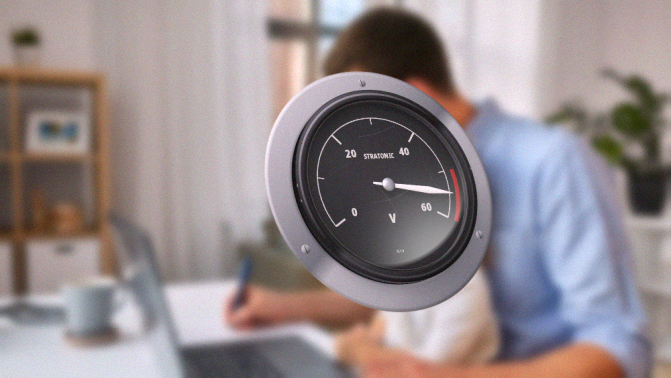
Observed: V 55
